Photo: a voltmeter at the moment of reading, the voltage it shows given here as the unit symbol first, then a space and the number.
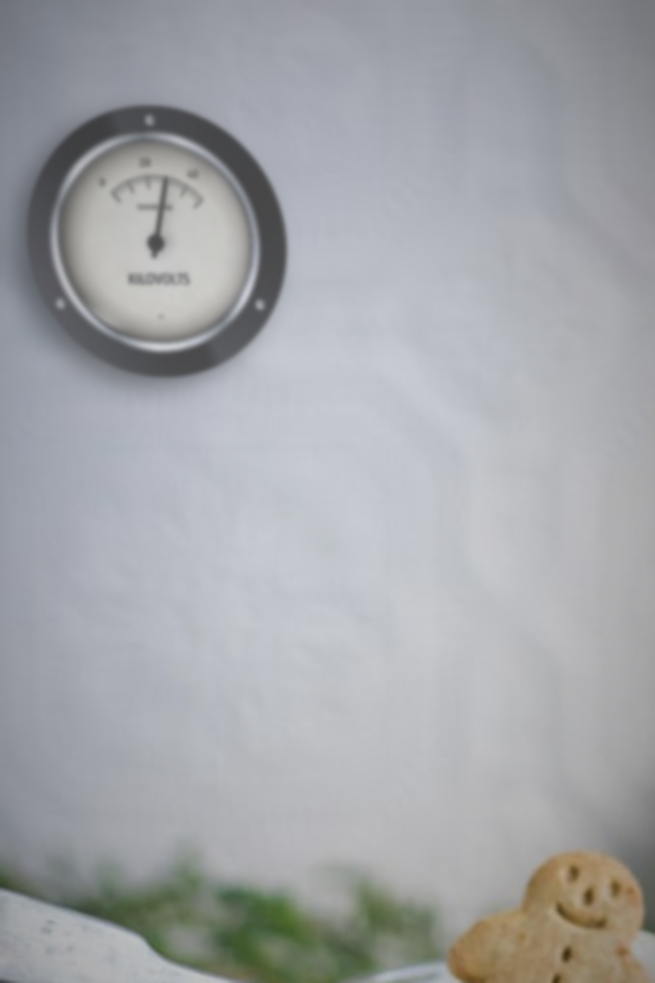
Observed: kV 30
